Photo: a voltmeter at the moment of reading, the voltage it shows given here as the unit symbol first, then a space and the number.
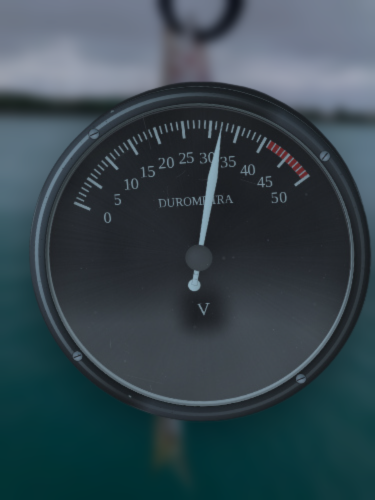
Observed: V 32
